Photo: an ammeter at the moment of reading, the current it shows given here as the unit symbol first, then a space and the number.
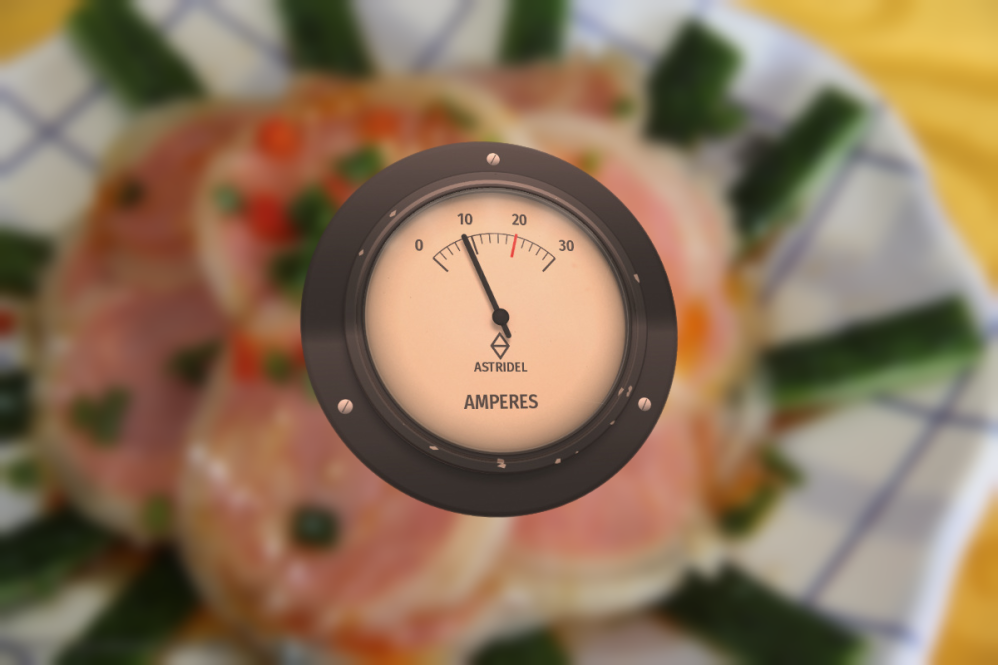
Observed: A 8
